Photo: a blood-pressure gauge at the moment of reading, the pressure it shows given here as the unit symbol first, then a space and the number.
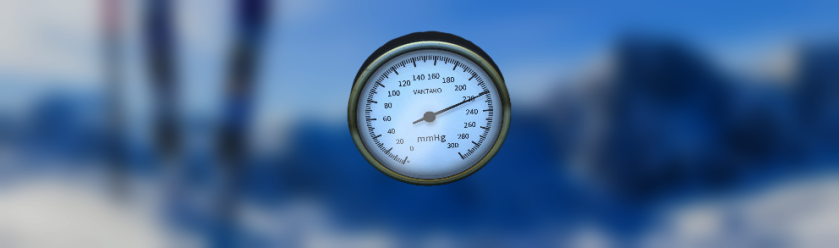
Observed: mmHg 220
